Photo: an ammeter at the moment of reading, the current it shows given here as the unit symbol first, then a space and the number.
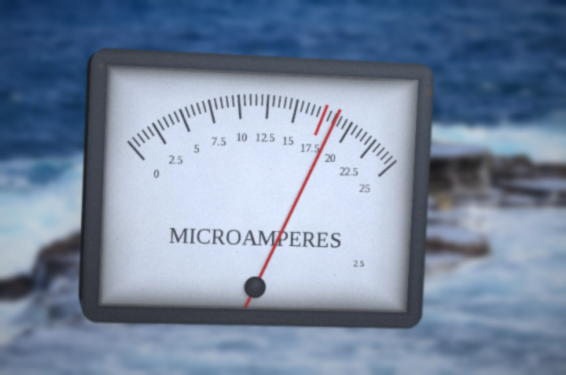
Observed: µA 18.5
